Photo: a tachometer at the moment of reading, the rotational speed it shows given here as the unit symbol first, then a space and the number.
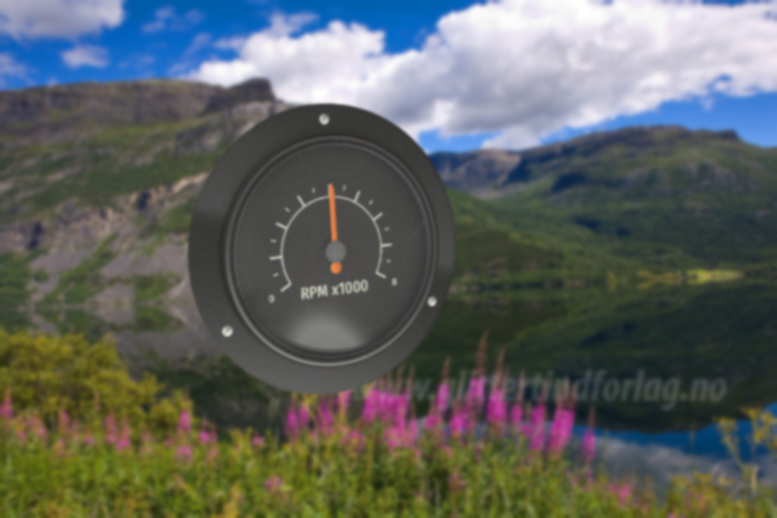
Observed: rpm 4000
